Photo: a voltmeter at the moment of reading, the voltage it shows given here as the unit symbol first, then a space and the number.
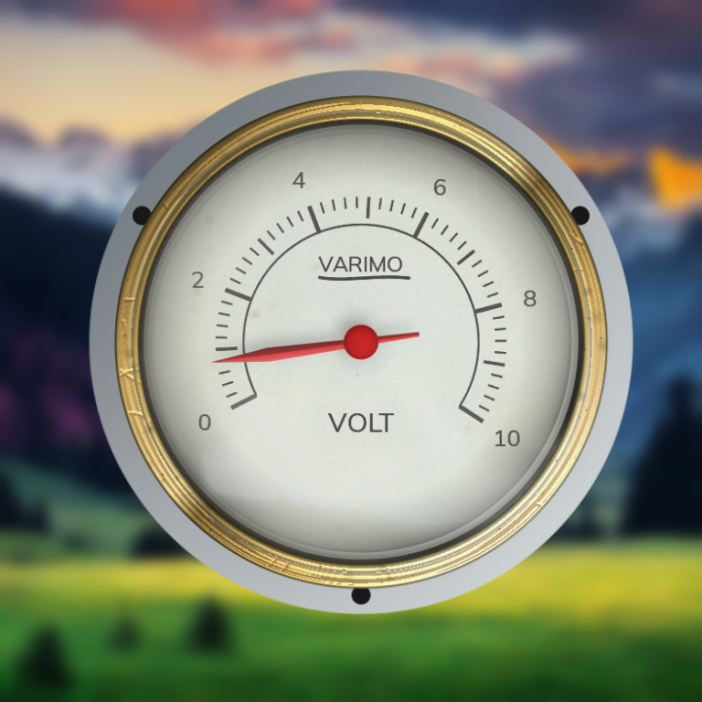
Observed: V 0.8
